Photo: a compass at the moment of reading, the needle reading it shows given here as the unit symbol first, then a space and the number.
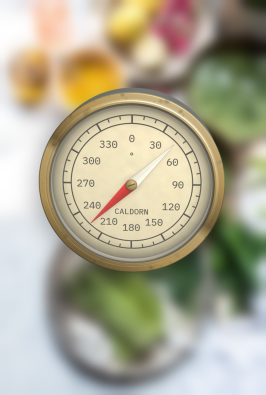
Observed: ° 225
